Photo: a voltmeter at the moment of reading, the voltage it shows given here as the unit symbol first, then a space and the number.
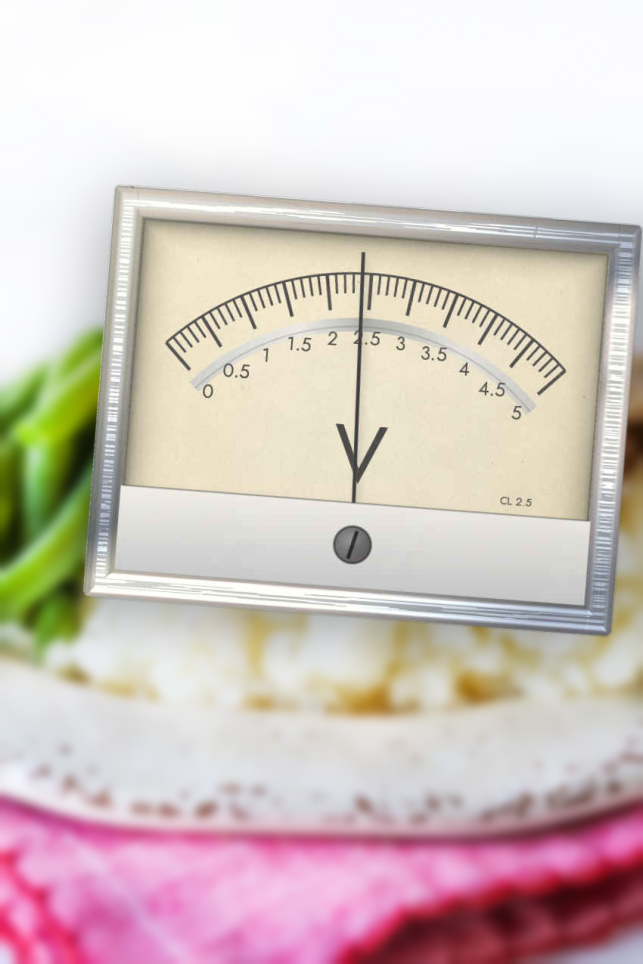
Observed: V 2.4
